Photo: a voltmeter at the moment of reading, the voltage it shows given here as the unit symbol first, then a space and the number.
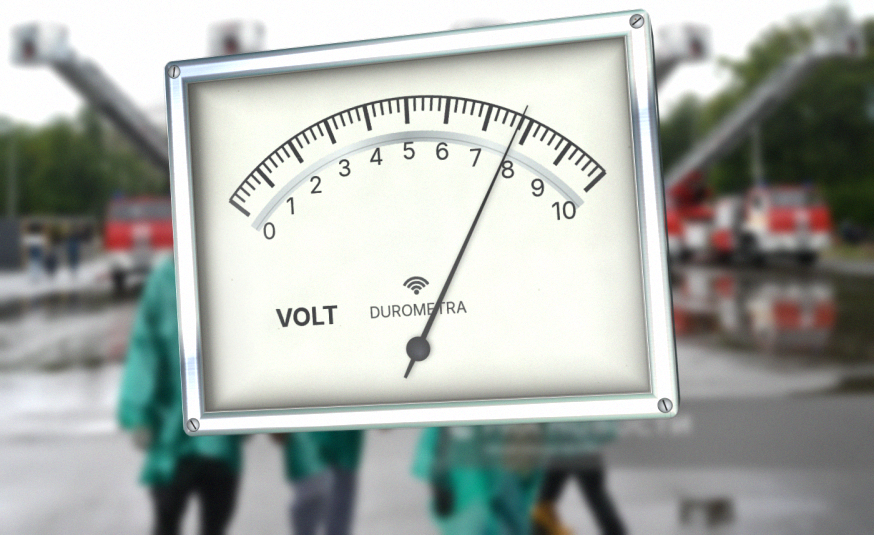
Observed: V 7.8
